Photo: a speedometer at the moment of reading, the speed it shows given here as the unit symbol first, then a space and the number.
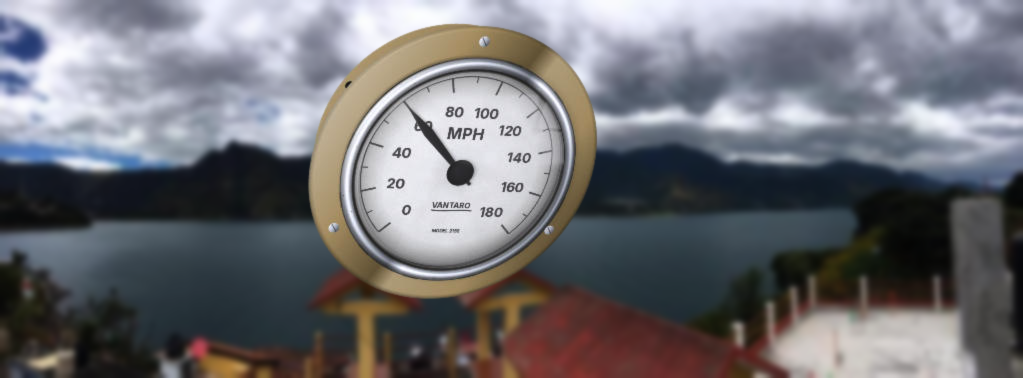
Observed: mph 60
